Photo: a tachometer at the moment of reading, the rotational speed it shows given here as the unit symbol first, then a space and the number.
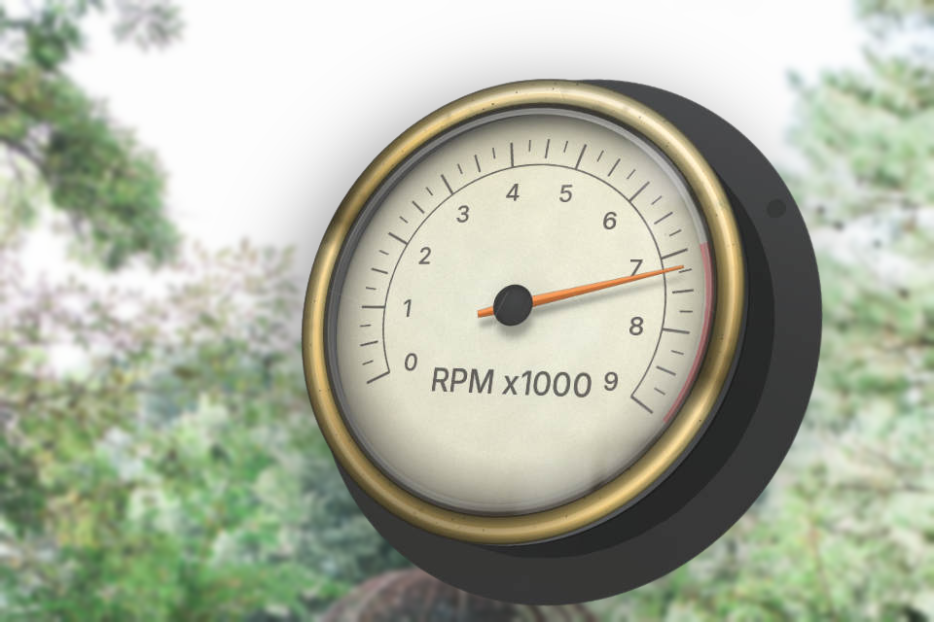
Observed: rpm 7250
